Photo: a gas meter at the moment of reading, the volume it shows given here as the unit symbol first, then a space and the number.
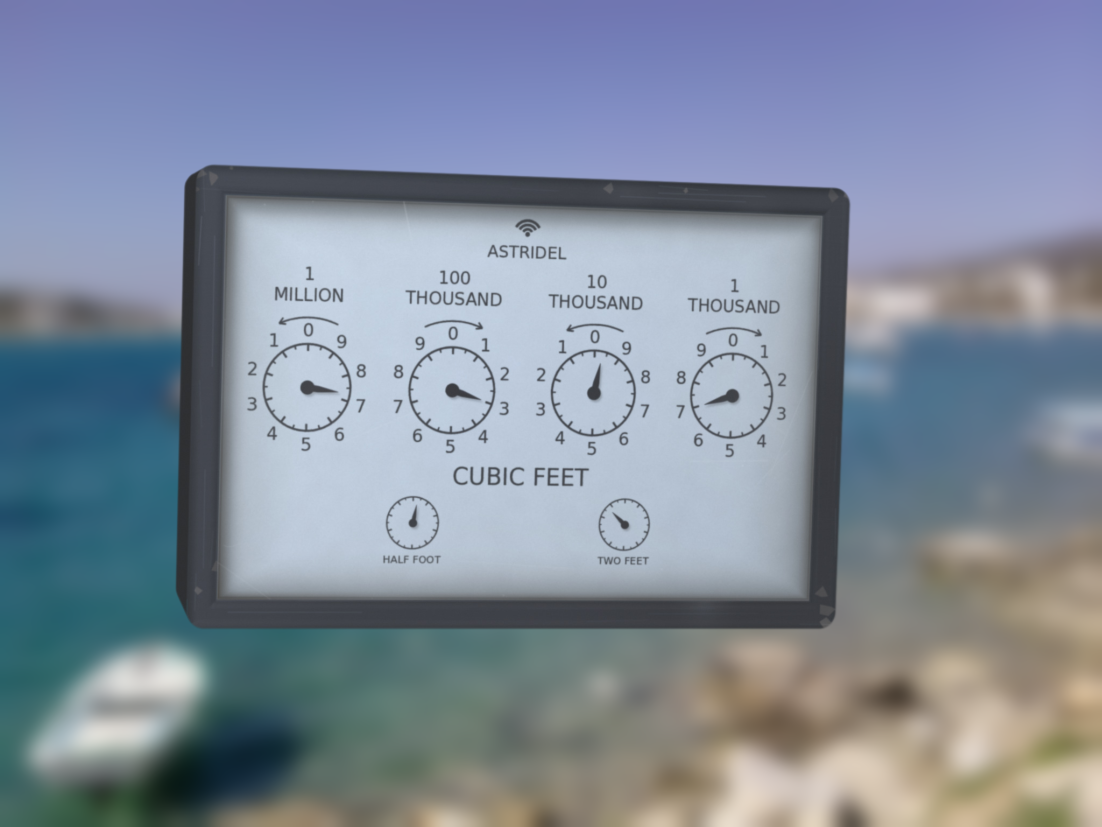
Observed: ft³ 729700
